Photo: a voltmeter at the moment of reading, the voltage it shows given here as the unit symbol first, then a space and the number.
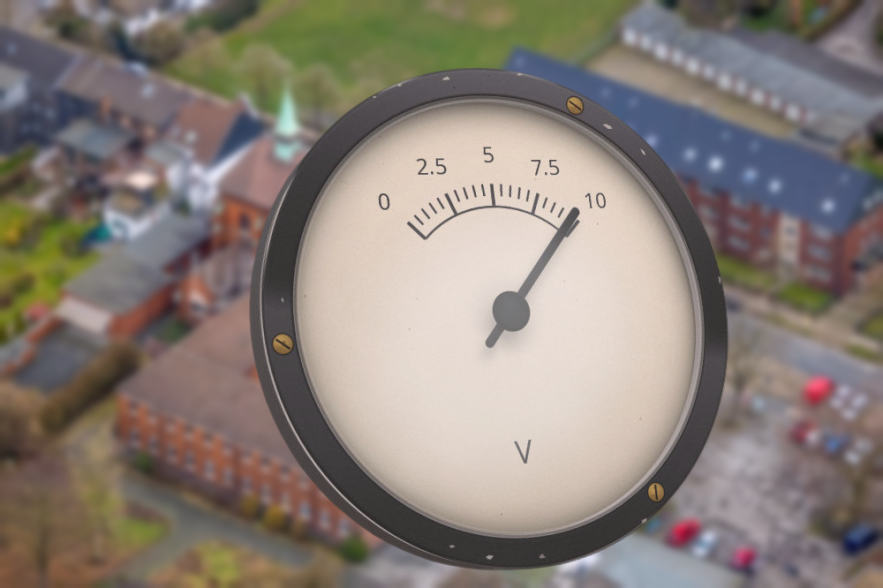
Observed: V 9.5
